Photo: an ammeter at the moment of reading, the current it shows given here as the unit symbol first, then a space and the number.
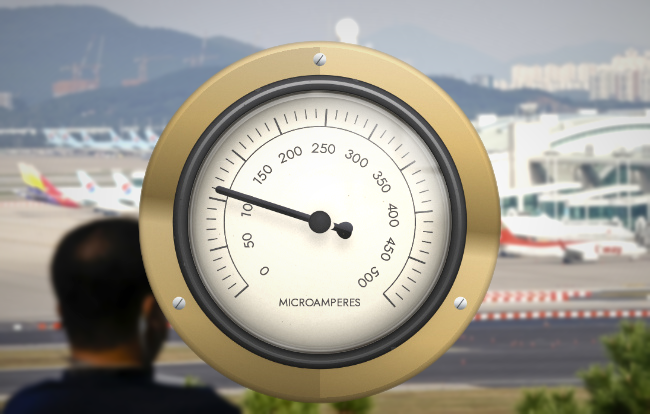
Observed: µA 110
